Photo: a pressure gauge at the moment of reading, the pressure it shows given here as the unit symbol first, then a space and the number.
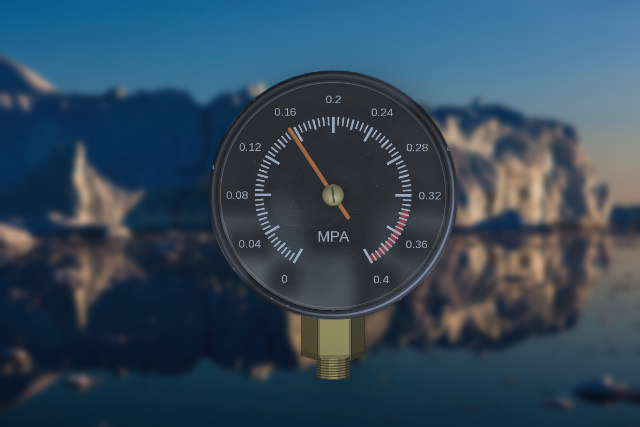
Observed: MPa 0.155
